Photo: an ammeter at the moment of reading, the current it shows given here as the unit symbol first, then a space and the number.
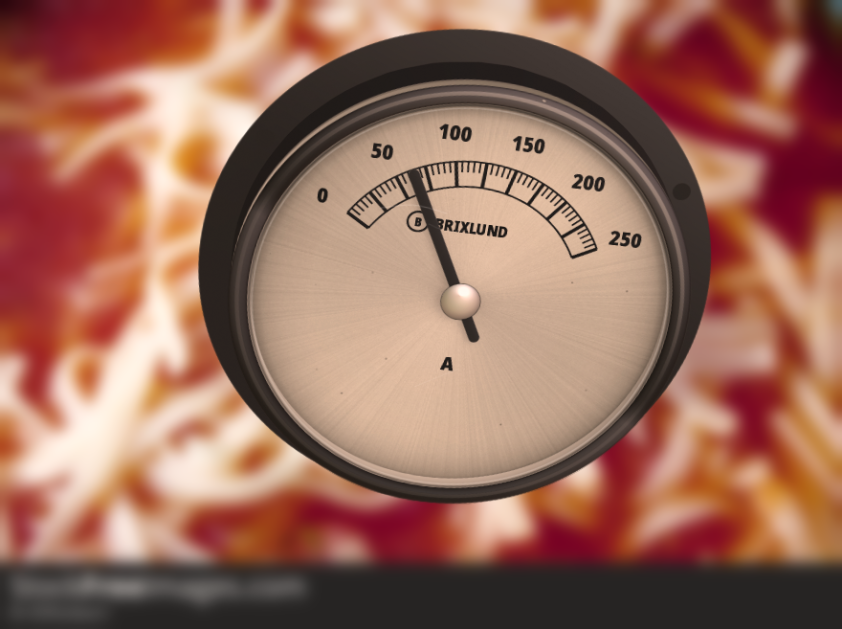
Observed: A 65
